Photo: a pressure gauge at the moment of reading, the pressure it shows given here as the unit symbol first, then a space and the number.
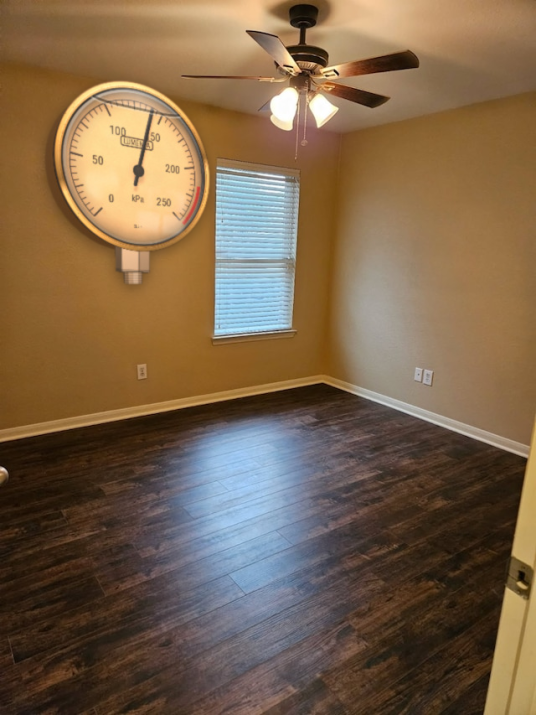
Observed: kPa 140
